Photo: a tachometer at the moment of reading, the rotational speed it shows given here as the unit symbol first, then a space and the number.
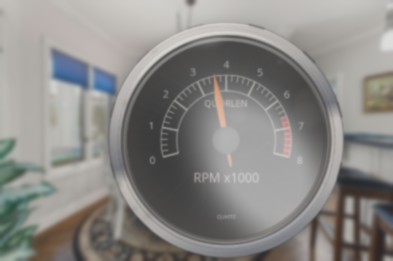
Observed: rpm 3600
